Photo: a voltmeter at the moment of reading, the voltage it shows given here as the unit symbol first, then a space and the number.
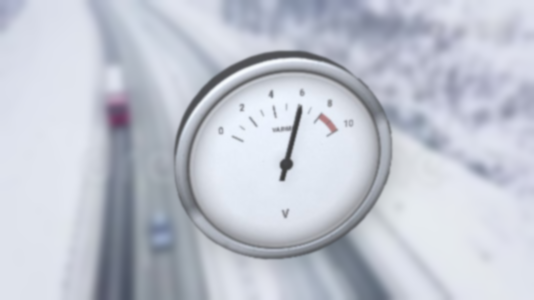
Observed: V 6
